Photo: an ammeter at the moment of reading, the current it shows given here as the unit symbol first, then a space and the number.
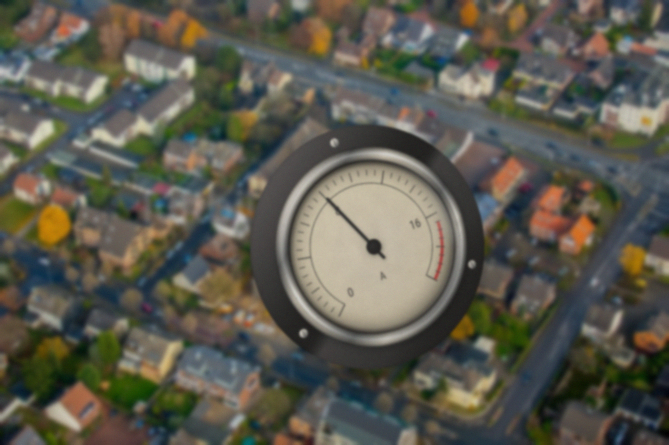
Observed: A 8
